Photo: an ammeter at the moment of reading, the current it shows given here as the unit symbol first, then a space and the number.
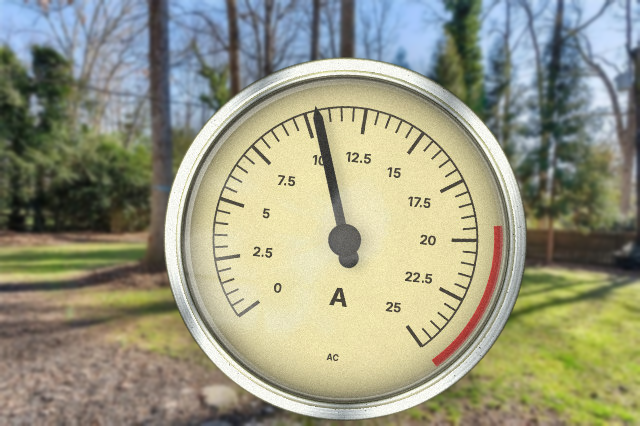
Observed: A 10.5
